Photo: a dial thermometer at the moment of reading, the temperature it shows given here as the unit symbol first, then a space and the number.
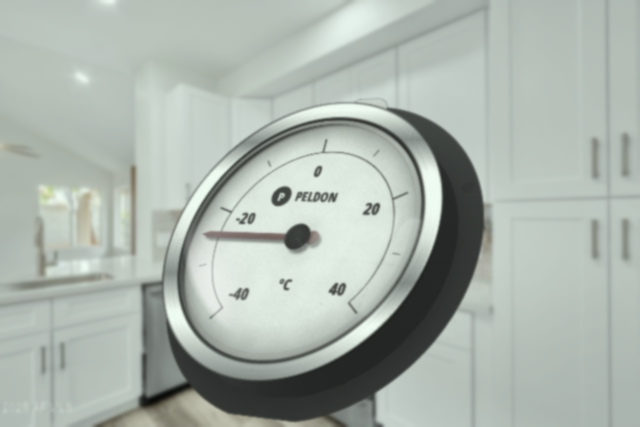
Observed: °C -25
